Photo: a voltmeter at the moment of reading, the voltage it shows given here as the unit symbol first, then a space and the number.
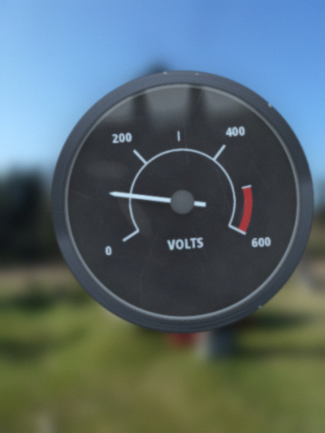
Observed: V 100
